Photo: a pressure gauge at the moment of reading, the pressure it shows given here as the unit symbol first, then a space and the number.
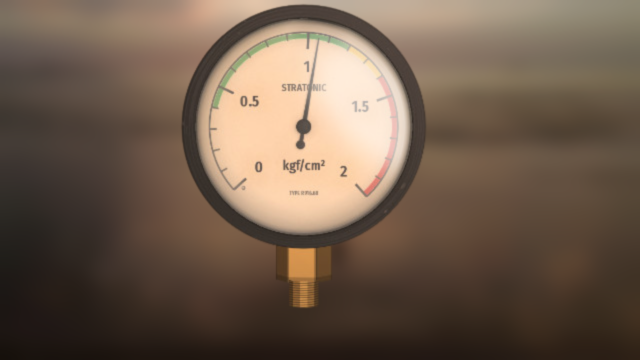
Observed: kg/cm² 1.05
